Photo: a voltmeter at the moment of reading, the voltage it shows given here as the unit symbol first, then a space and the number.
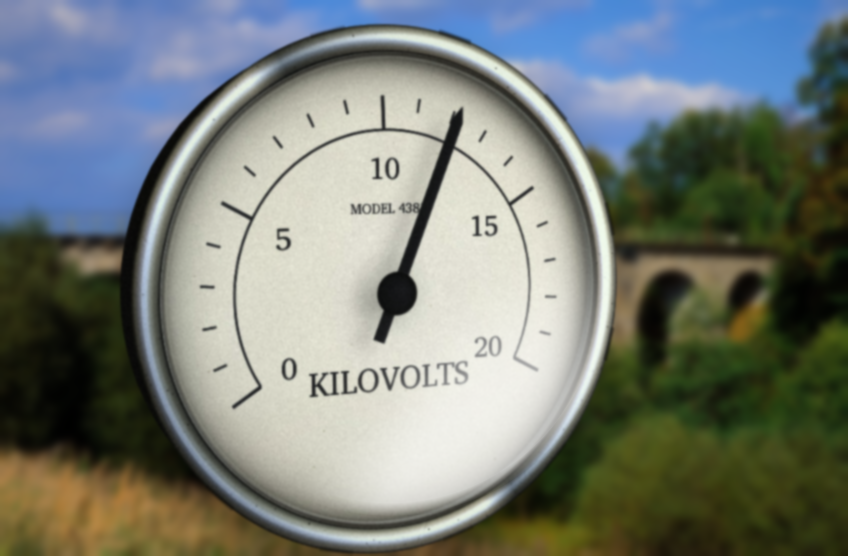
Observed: kV 12
